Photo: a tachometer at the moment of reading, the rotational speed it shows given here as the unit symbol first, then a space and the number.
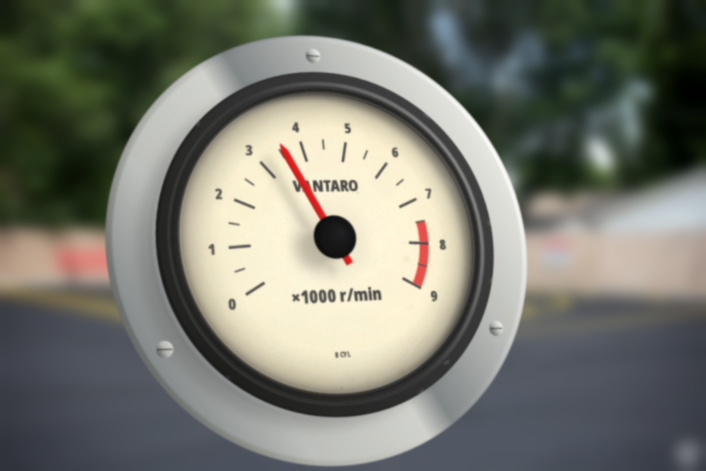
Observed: rpm 3500
